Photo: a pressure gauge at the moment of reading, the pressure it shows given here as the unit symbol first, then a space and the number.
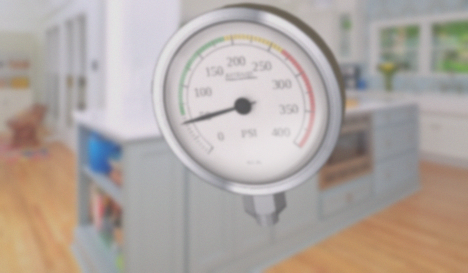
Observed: psi 50
